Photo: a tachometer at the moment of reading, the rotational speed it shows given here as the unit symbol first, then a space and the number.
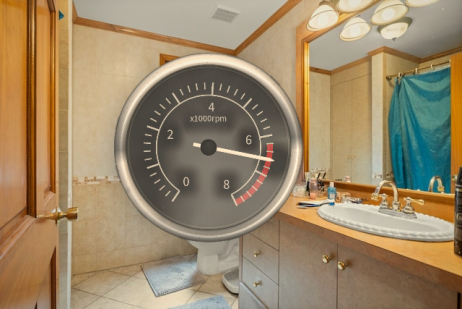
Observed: rpm 6600
